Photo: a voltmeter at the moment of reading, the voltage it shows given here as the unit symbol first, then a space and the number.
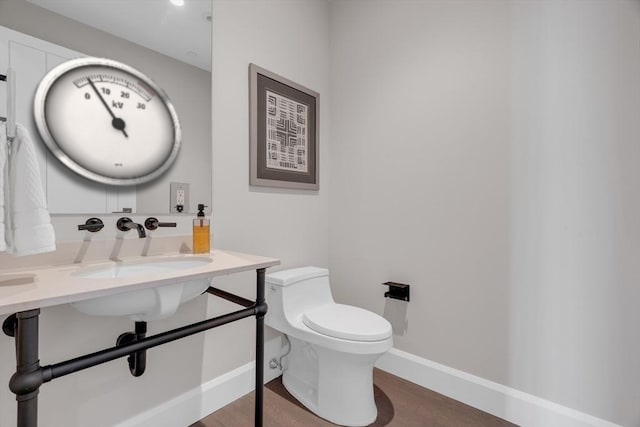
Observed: kV 5
